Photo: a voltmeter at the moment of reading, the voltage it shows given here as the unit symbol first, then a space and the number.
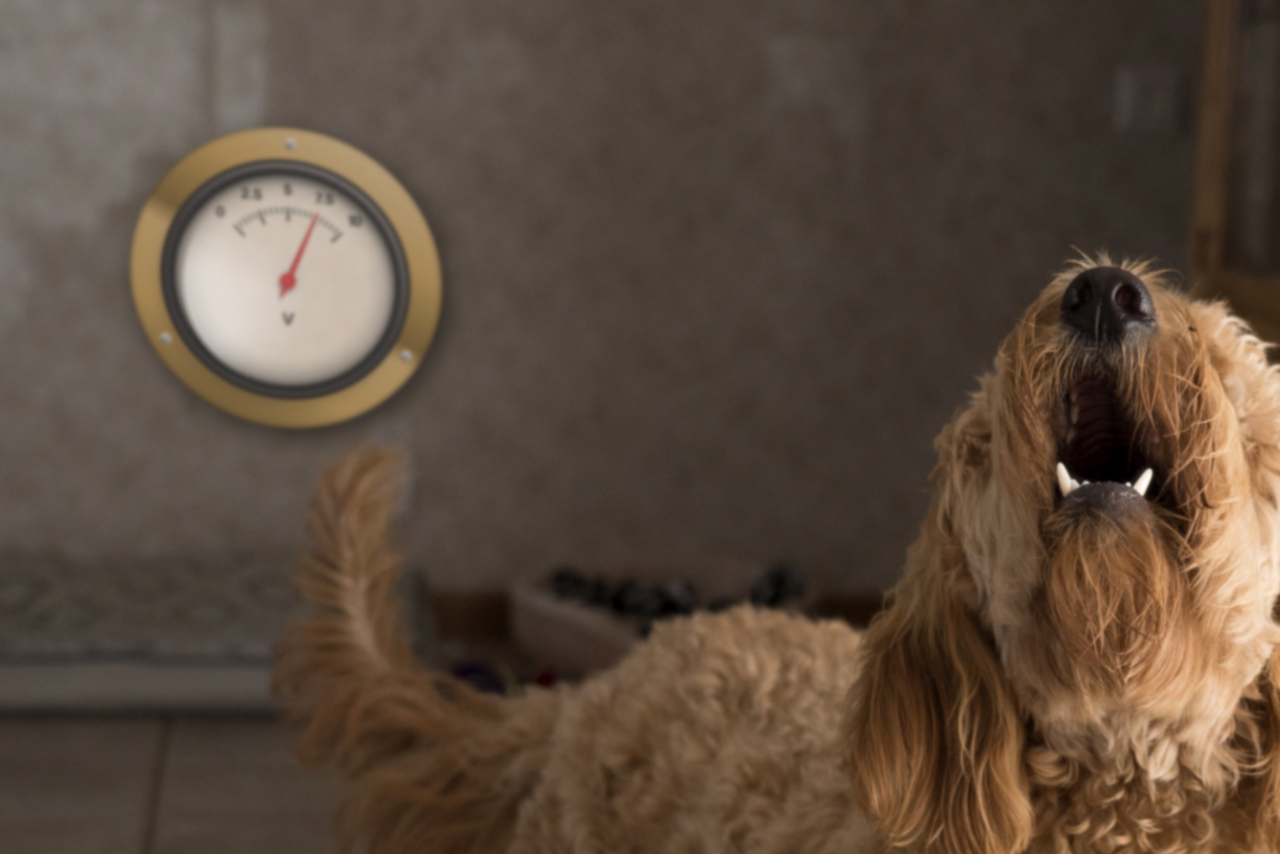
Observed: V 7.5
